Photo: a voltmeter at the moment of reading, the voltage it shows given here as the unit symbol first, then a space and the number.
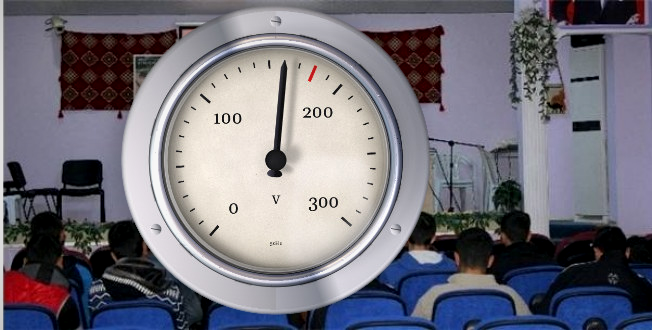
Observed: V 160
